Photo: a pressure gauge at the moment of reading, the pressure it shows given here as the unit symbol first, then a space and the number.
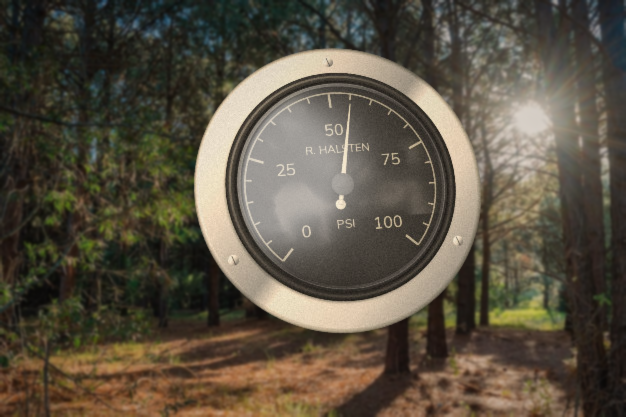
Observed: psi 55
